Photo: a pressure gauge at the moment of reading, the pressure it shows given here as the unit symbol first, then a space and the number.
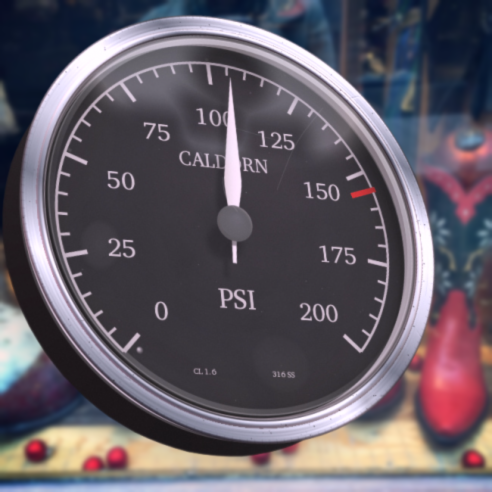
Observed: psi 105
